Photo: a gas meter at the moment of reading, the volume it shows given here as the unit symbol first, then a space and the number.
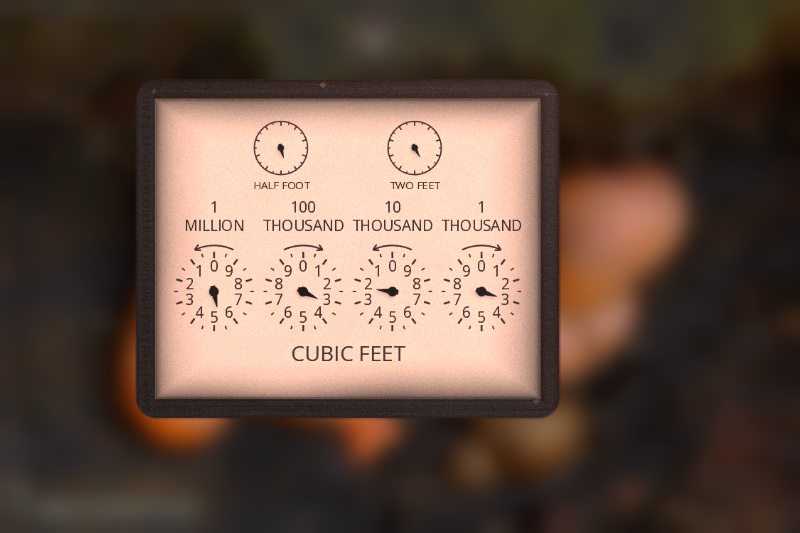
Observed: ft³ 532300
